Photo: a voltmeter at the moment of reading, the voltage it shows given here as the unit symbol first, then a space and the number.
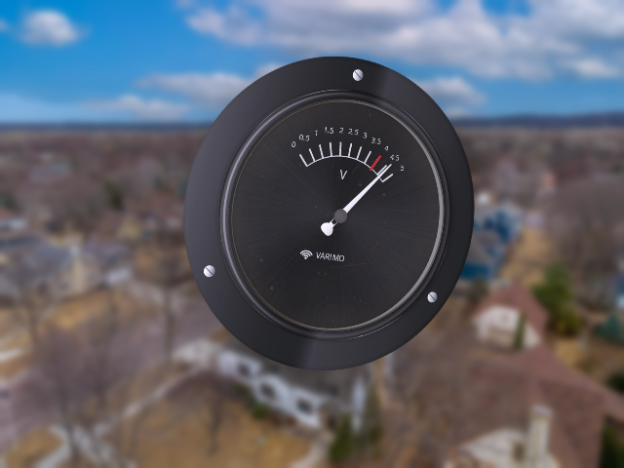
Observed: V 4.5
